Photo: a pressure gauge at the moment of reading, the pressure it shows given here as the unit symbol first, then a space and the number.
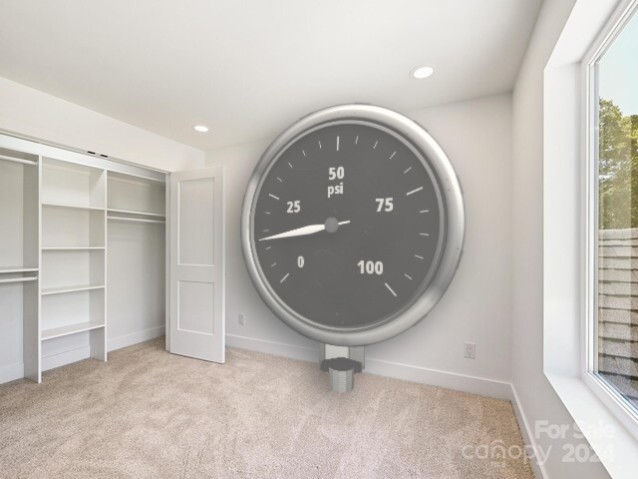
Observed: psi 12.5
